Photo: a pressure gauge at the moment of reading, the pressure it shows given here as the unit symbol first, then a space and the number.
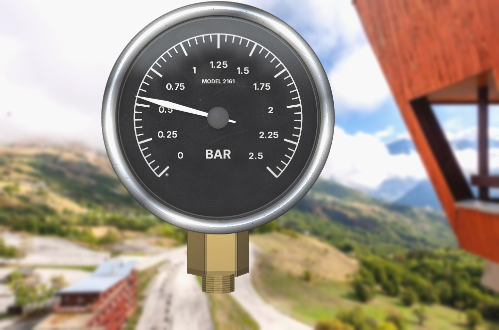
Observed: bar 0.55
